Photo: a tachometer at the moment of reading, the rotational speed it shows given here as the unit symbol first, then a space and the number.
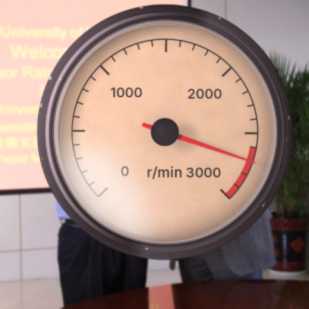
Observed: rpm 2700
